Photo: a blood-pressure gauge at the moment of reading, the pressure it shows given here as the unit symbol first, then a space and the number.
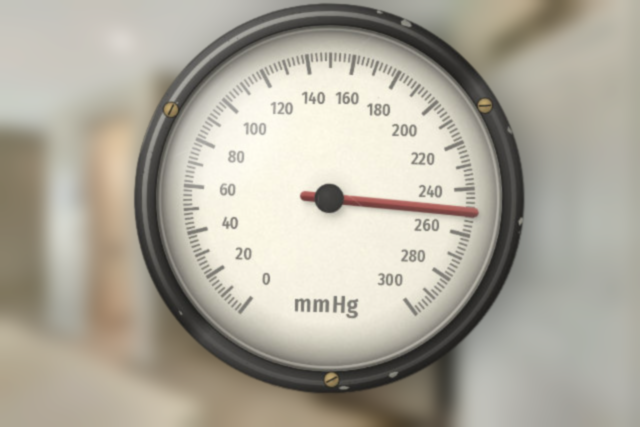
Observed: mmHg 250
